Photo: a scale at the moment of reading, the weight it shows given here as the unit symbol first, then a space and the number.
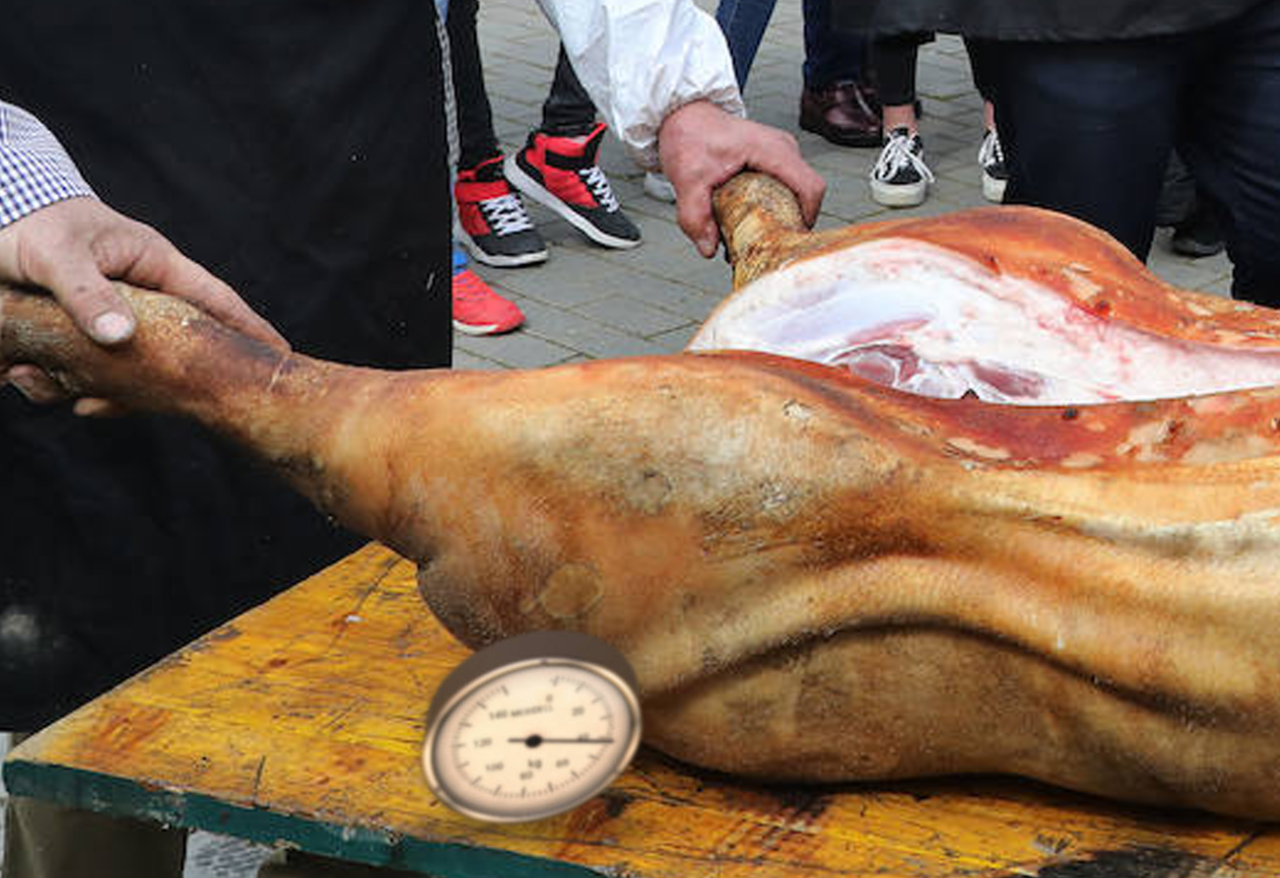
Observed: kg 40
